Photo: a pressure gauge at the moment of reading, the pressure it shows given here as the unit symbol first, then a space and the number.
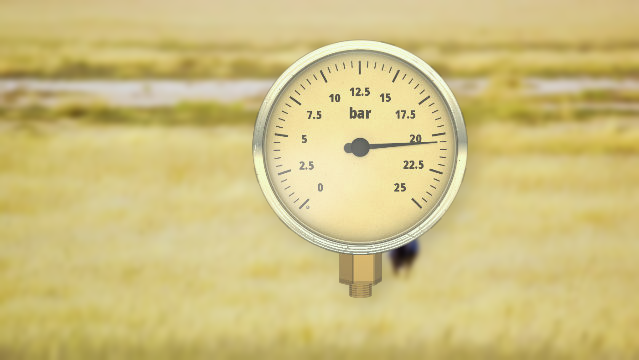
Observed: bar 20.5
